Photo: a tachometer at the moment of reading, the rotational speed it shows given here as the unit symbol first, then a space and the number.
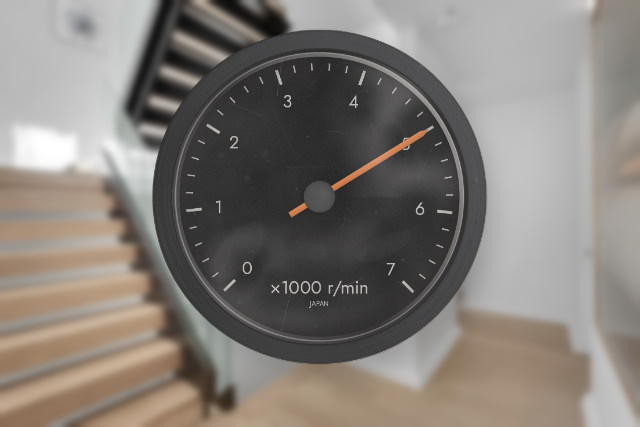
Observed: rpm 5000
